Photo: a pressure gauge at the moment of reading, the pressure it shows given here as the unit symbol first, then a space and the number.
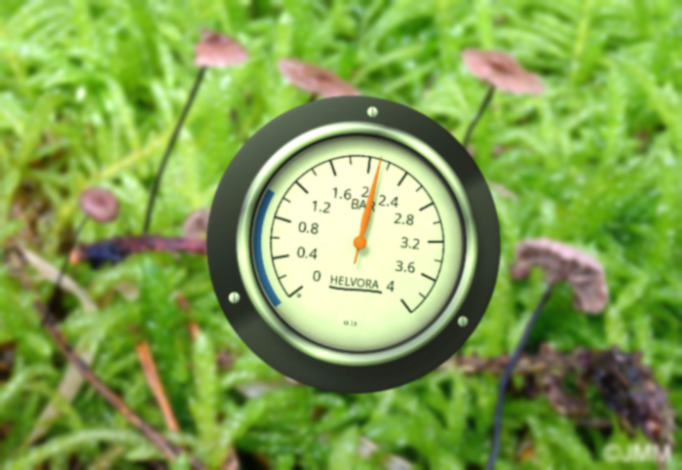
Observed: bar 2.1
